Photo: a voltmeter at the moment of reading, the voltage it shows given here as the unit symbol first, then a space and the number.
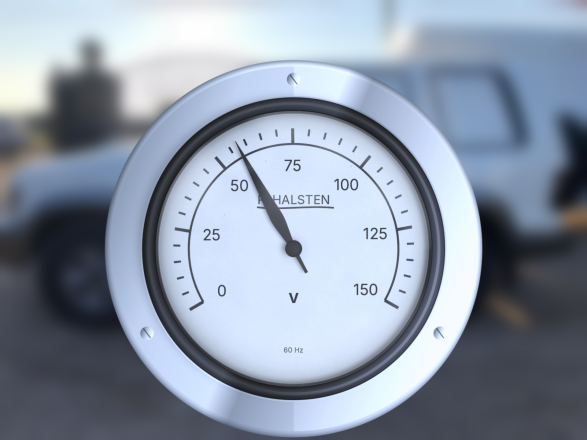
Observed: V 57.5
